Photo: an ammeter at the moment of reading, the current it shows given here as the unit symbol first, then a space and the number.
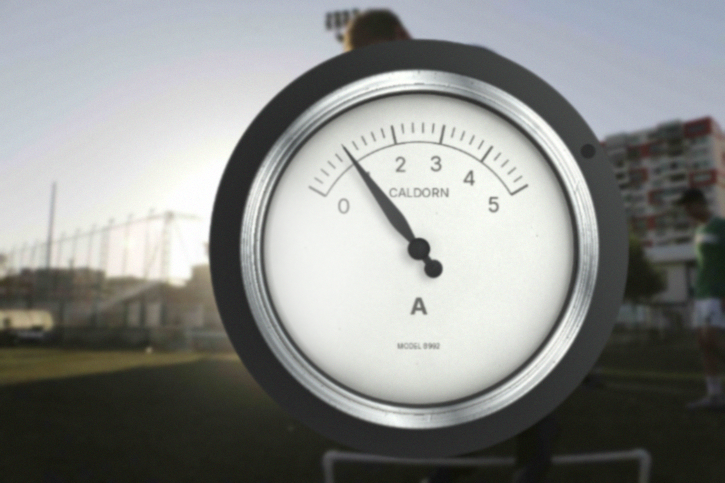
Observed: A 1
